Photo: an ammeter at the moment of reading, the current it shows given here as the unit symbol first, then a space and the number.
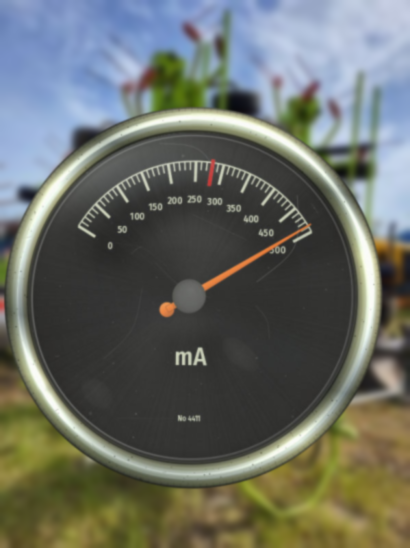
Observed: mA 490
